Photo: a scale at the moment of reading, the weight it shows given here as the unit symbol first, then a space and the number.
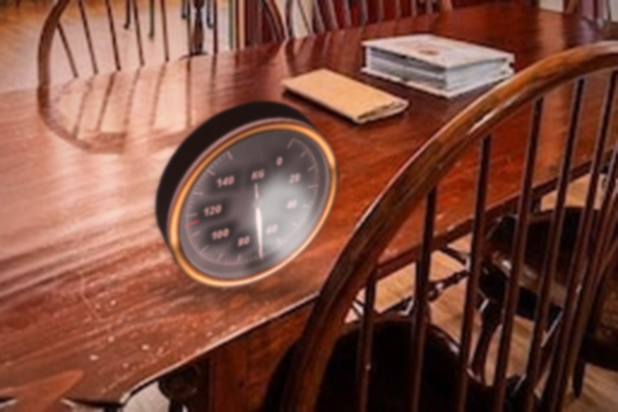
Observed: kg 70
